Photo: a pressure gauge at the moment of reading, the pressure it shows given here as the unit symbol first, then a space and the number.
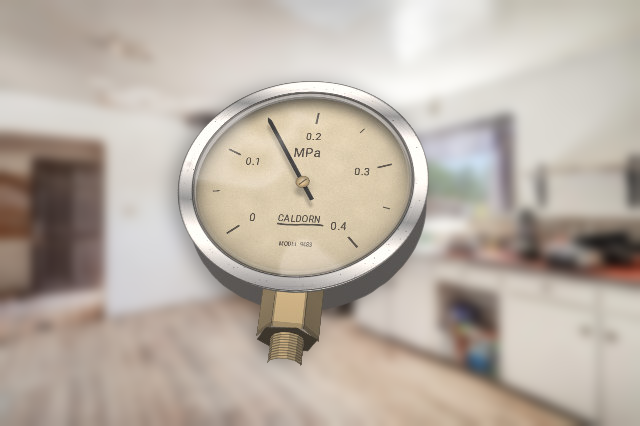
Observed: MPa 0.15
